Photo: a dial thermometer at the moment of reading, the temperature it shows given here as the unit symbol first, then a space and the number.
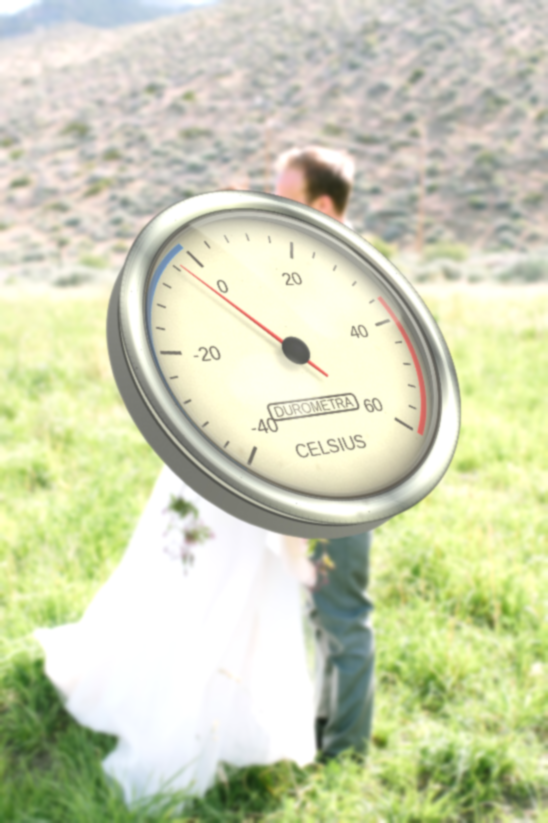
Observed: °C -4
